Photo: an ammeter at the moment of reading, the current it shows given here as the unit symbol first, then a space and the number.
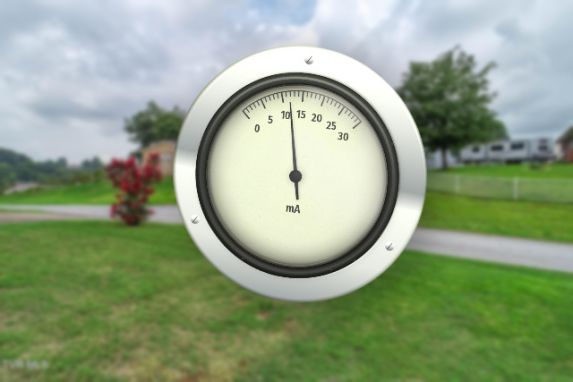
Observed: mA 12
